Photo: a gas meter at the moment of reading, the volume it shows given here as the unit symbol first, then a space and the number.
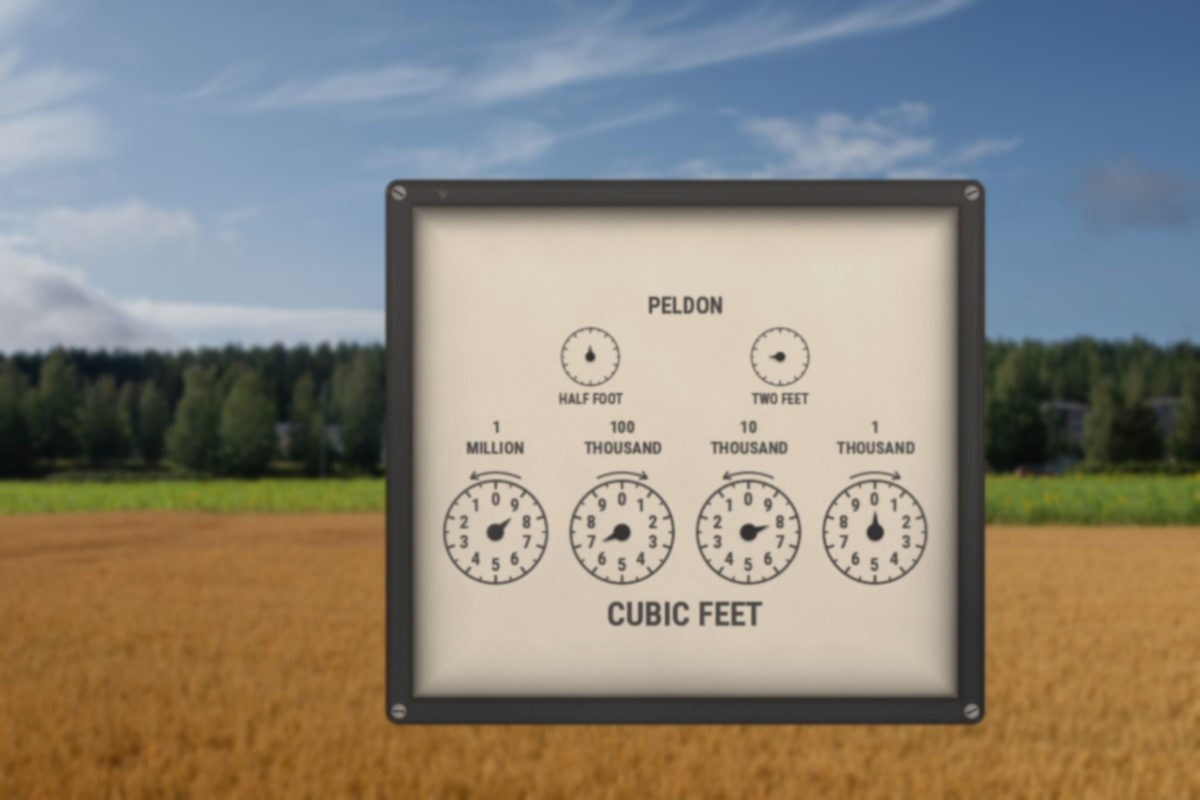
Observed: ft³ 868000
